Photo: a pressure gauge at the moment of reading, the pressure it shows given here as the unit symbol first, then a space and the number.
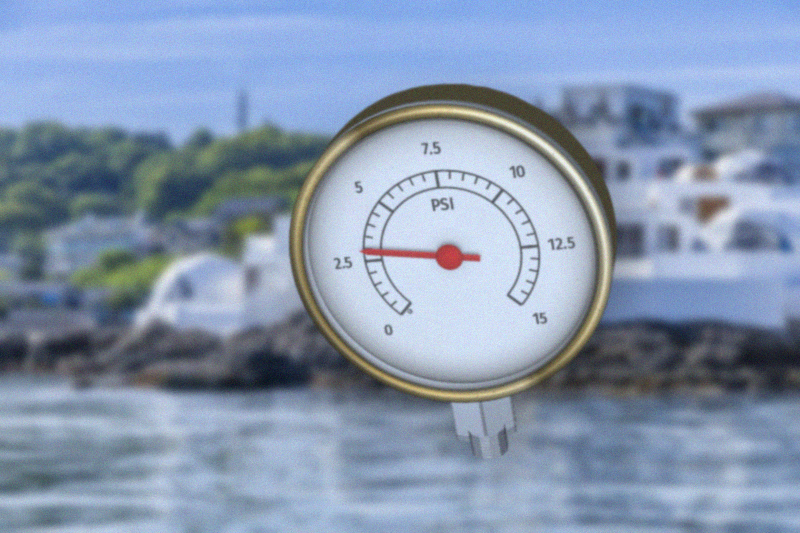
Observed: psi 3
